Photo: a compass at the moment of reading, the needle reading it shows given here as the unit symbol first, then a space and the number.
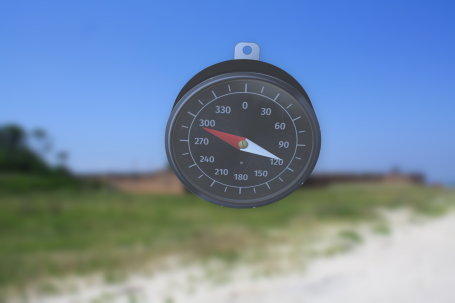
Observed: ° 292.5
